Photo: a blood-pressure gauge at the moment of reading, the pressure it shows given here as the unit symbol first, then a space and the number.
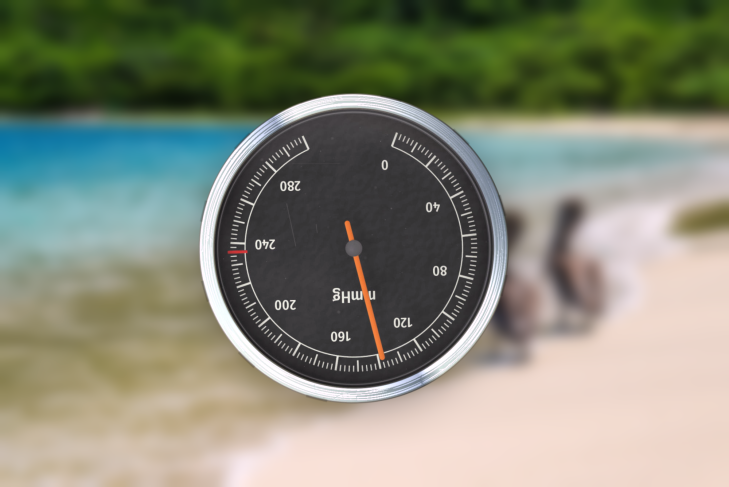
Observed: mmHg 138
